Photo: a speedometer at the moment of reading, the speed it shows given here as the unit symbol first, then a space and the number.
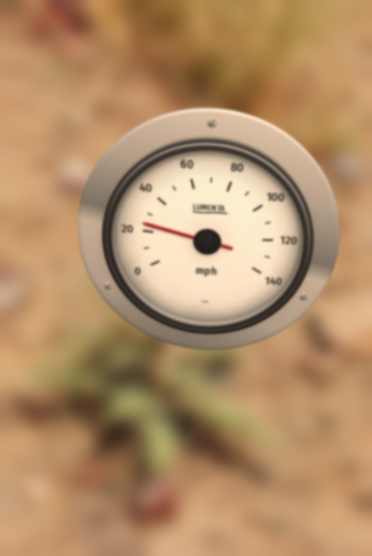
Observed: mph 25
